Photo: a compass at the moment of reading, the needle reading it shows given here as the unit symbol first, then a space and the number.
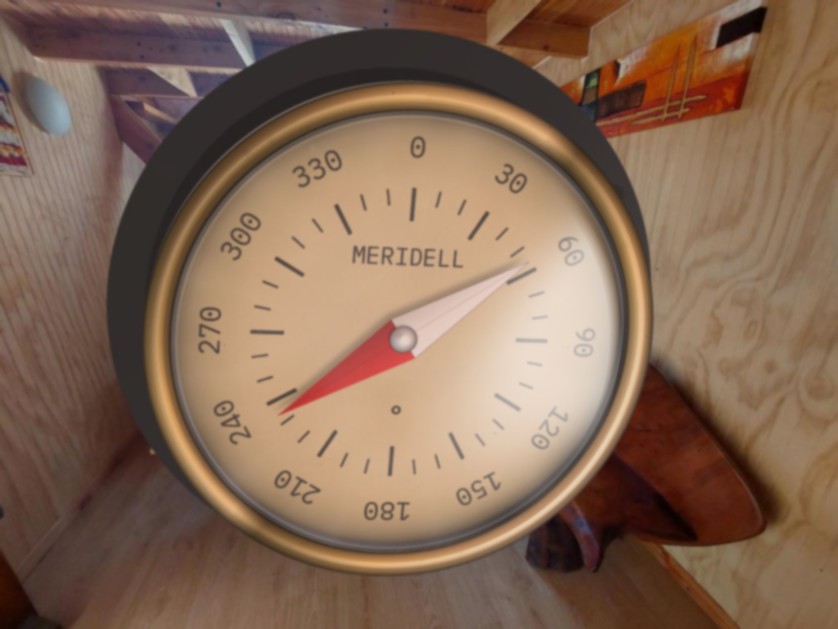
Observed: ° 235
